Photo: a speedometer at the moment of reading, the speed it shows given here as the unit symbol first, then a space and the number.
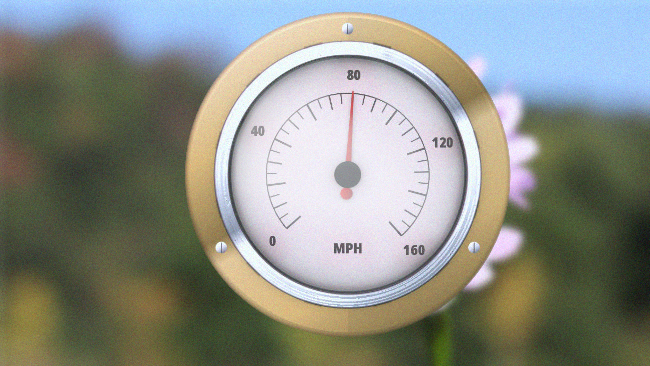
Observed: mph 80
